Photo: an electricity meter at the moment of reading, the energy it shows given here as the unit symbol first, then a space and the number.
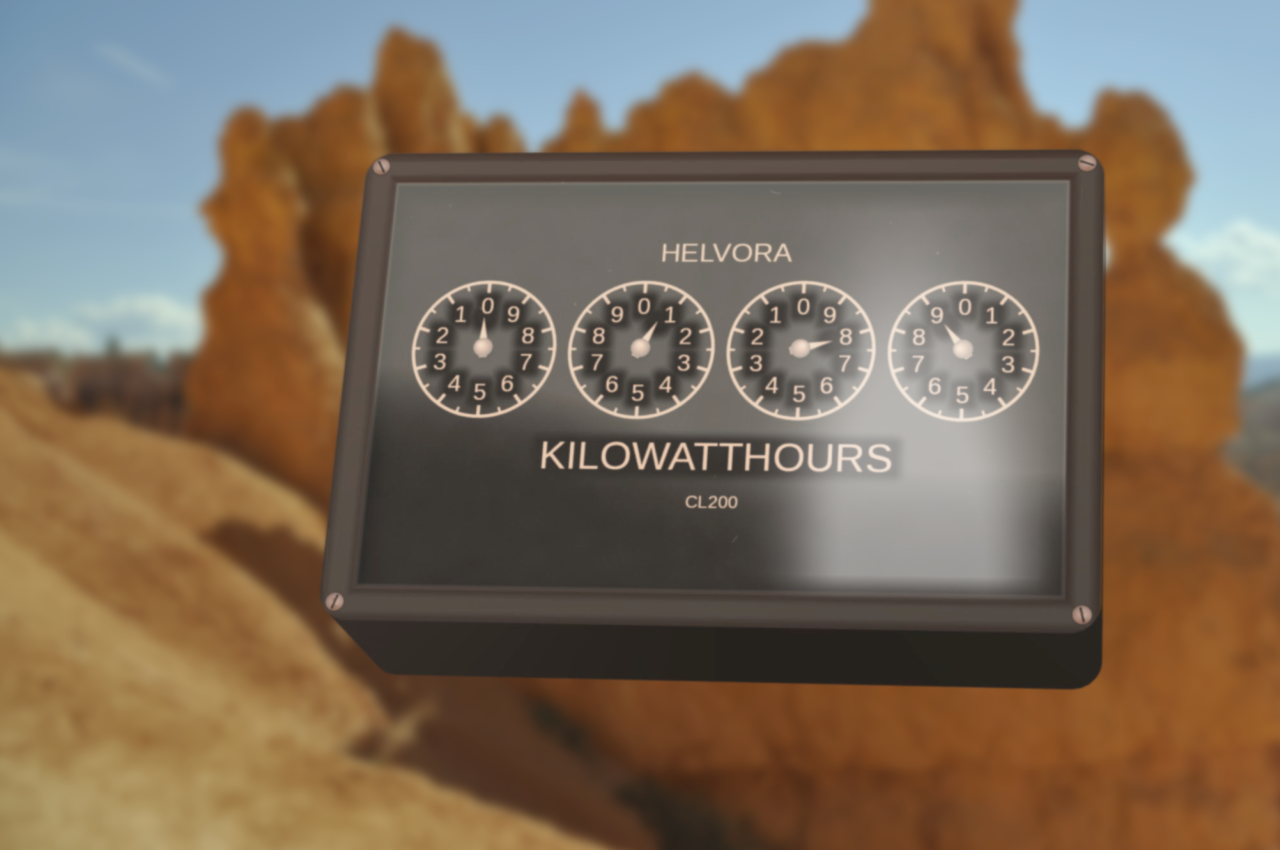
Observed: kWh 79
